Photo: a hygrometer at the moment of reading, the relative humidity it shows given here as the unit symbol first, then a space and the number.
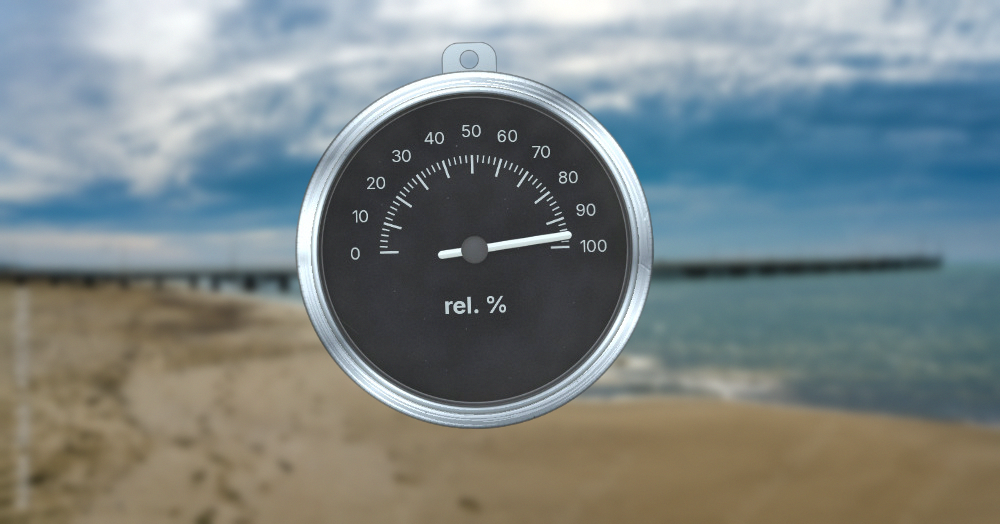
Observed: % 96
